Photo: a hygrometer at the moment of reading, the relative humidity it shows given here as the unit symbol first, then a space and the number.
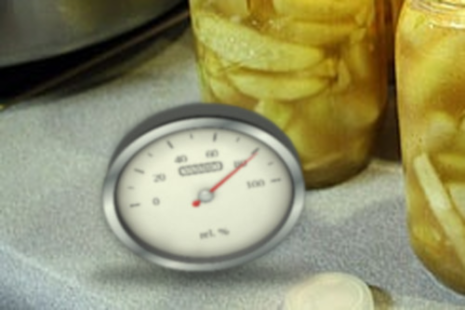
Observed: % 80
